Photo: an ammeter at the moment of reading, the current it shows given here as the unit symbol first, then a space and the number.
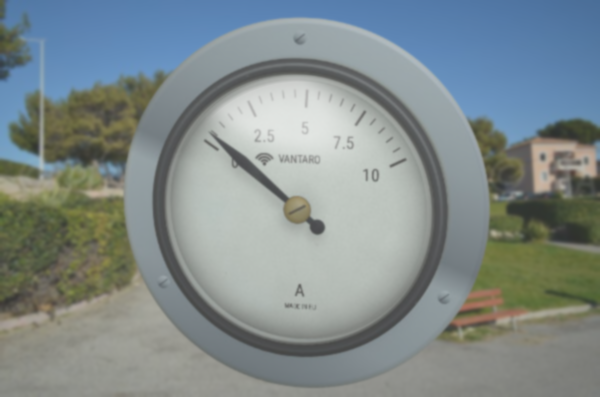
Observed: A 0.5
